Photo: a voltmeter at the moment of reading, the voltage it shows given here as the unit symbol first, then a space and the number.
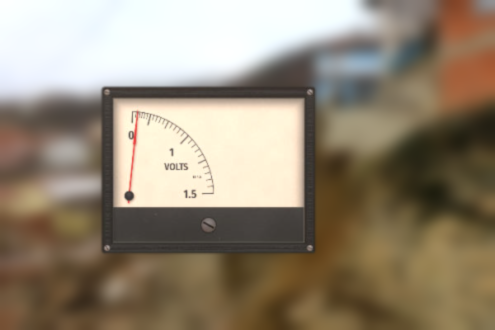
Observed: V 0.25
